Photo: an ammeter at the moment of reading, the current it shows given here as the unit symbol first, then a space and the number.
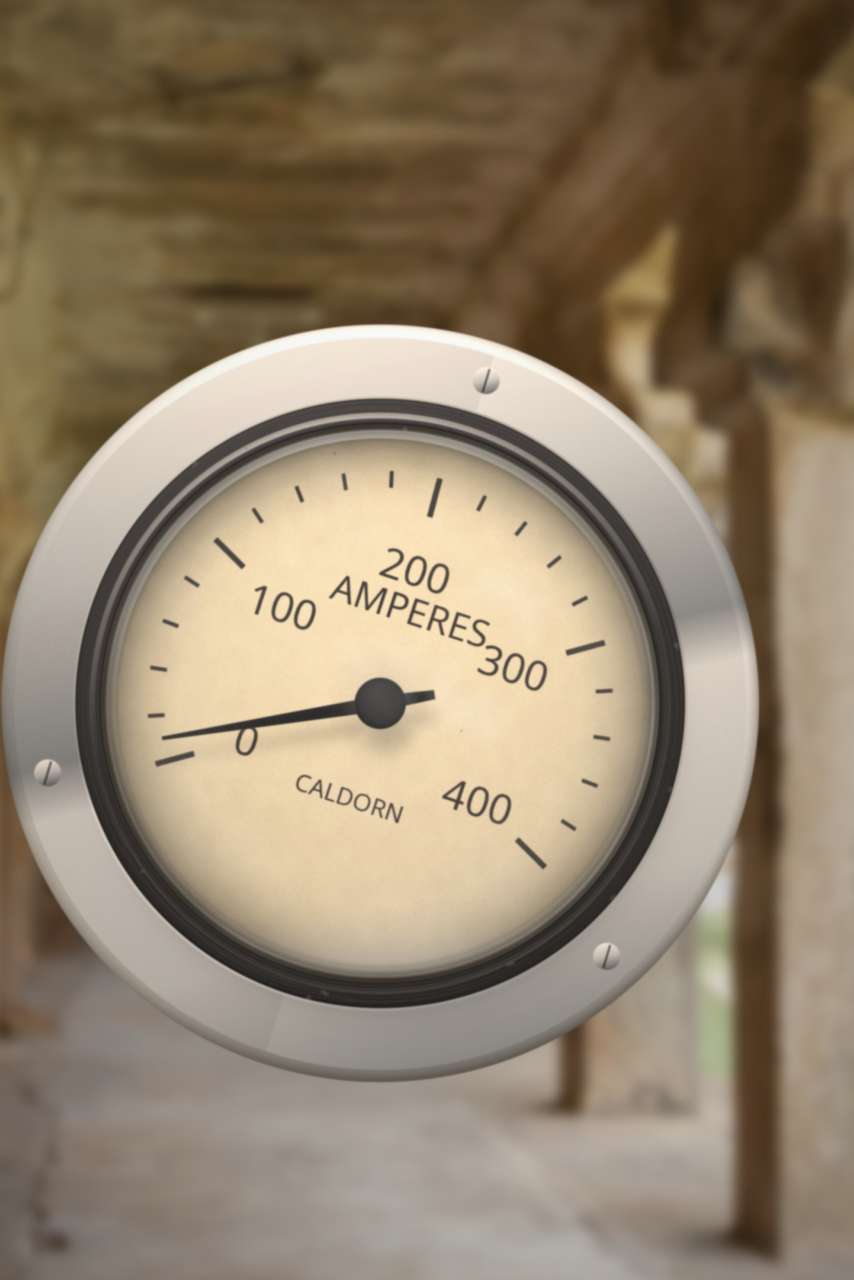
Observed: A 10
